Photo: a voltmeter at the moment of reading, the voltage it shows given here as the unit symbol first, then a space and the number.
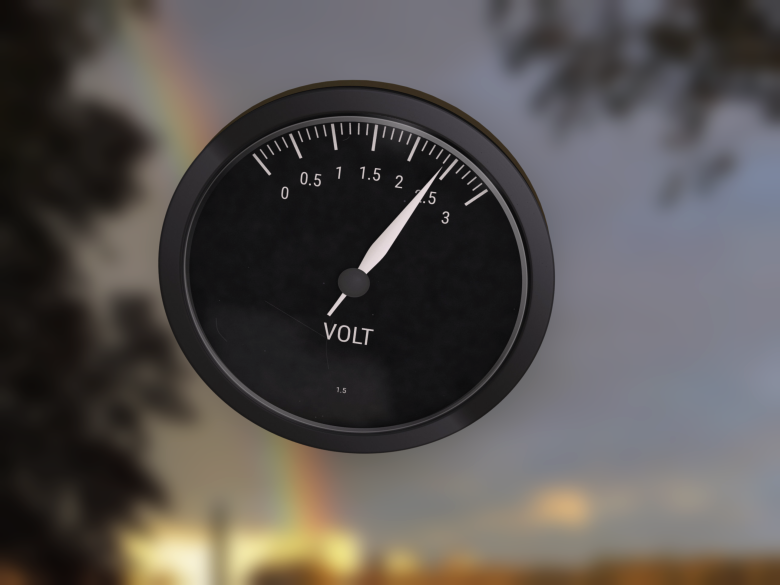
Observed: V 2.4
